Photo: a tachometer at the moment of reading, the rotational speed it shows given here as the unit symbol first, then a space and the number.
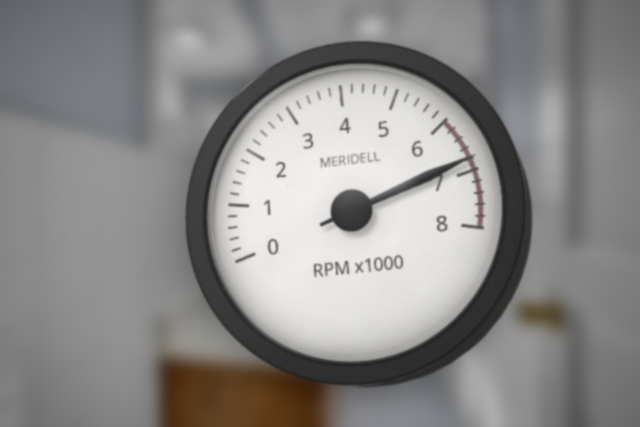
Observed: rpm 6800
